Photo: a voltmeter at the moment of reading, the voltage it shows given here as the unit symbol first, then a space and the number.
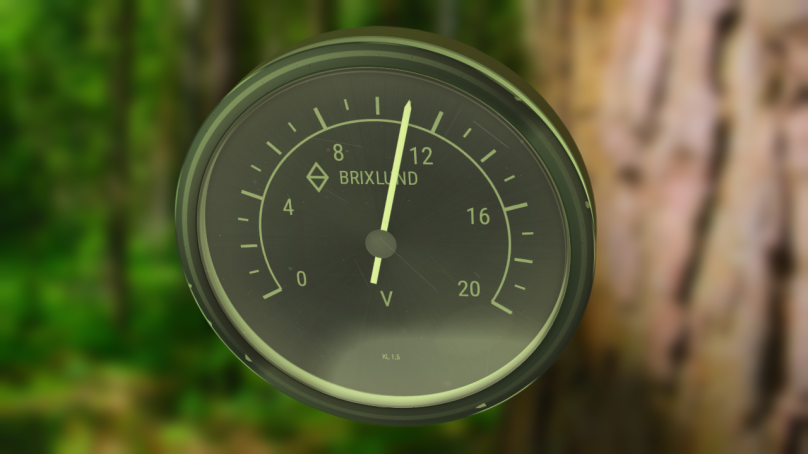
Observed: V 11
